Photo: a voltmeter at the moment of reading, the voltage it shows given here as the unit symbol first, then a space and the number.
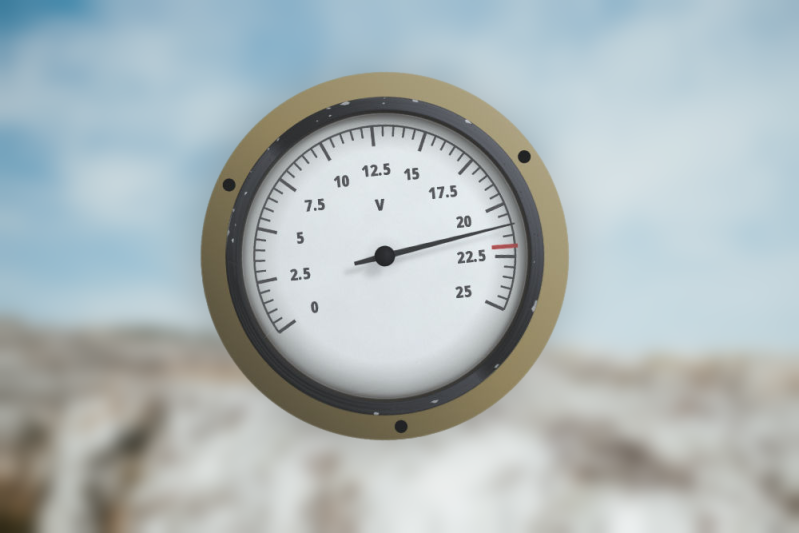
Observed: V 21
